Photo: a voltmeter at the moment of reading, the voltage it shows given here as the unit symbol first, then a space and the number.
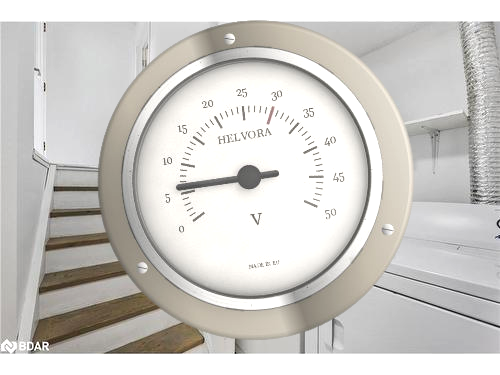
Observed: V 6
